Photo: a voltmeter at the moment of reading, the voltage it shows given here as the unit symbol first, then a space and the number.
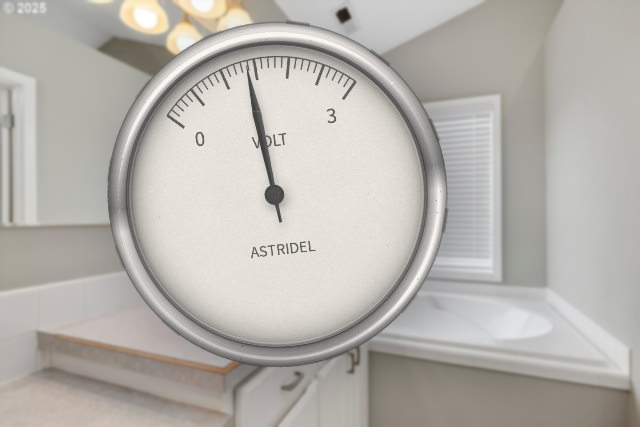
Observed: V 1.4
